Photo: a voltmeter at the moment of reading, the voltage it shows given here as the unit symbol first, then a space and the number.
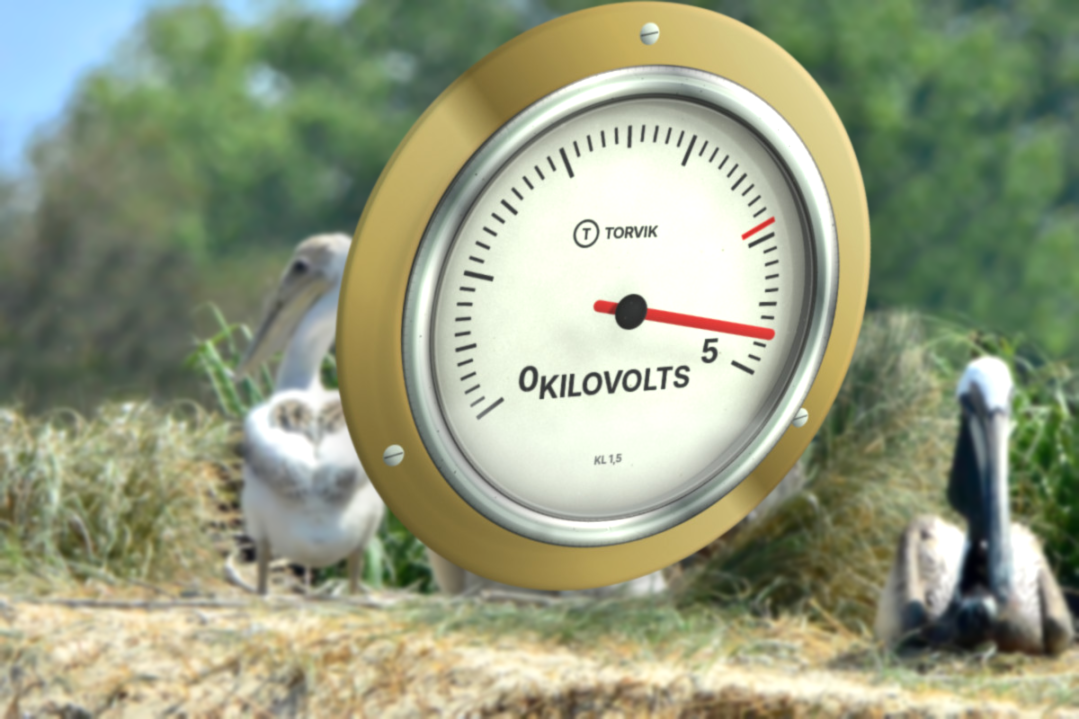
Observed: kV 4.7
